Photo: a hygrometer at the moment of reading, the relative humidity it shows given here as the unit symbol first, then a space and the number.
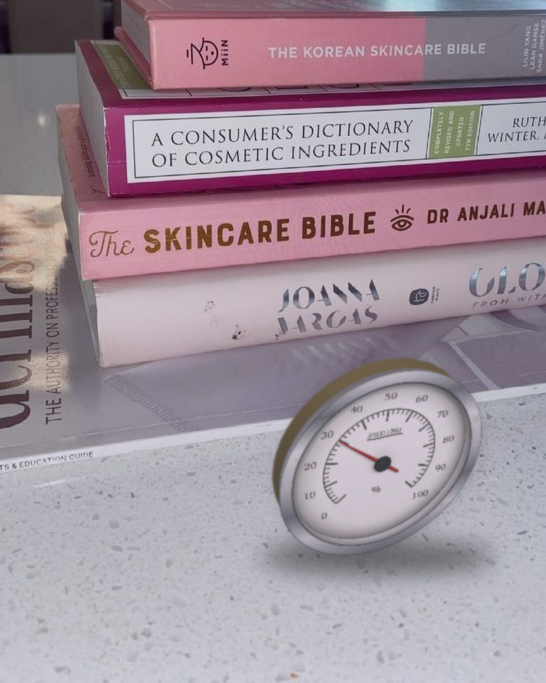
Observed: % 30
